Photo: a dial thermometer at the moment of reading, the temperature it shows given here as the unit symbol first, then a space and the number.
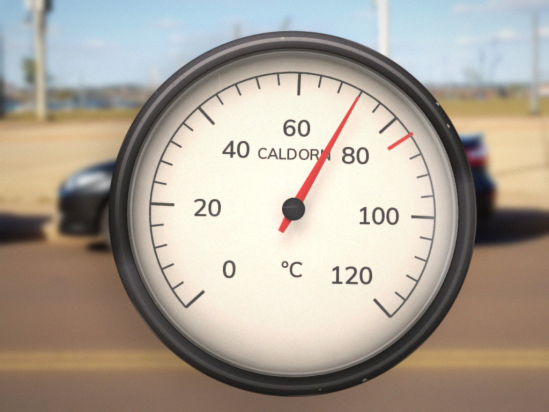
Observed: °C 72
